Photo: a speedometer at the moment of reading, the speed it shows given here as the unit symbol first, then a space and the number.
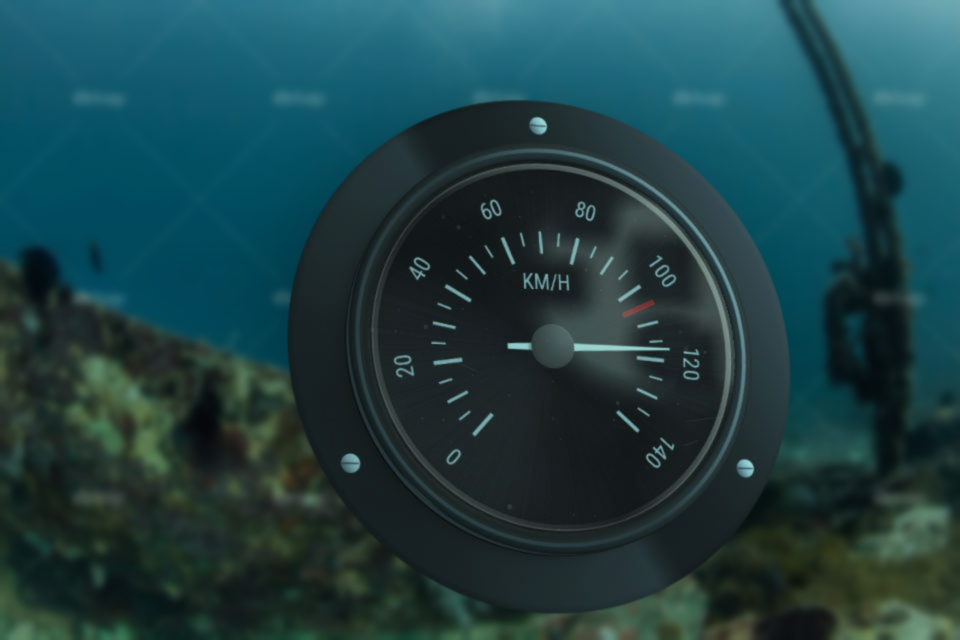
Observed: km/h 117.5
